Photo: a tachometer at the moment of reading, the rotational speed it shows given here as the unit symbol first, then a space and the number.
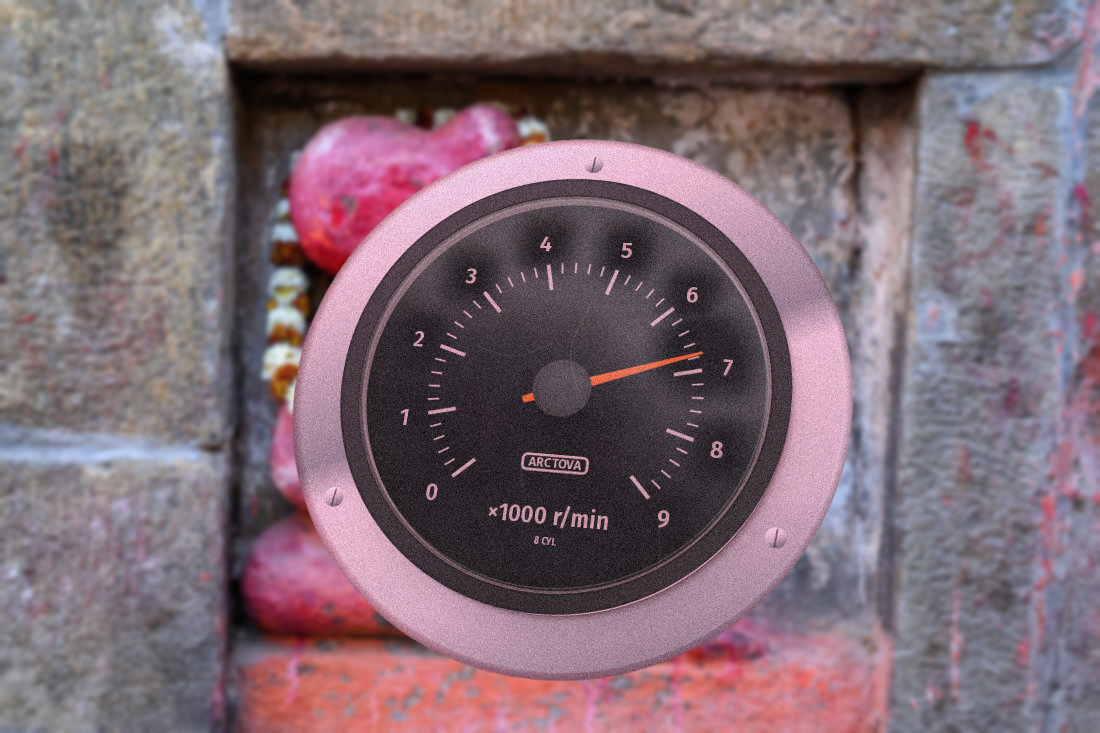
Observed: rpm 6800
